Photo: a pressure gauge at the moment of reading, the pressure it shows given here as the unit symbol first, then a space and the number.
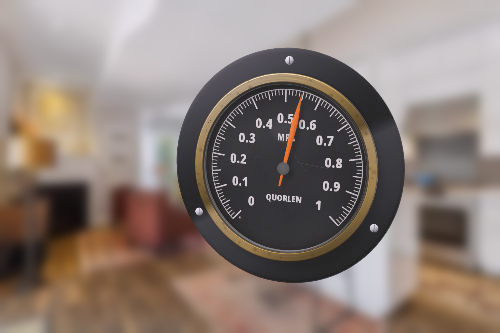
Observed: MPa 0.55
